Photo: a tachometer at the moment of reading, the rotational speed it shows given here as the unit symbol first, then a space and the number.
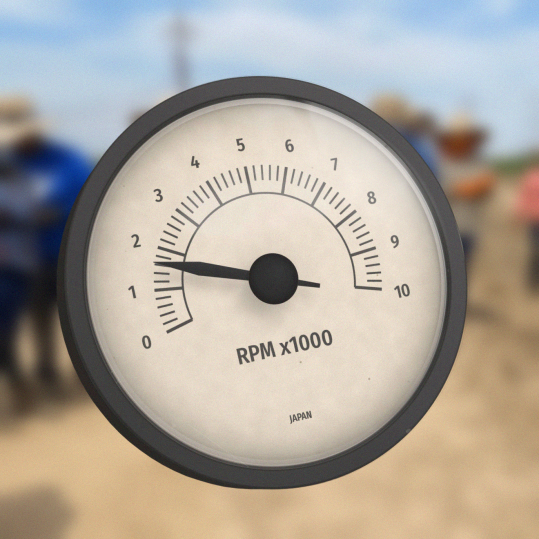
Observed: rpm 1600
